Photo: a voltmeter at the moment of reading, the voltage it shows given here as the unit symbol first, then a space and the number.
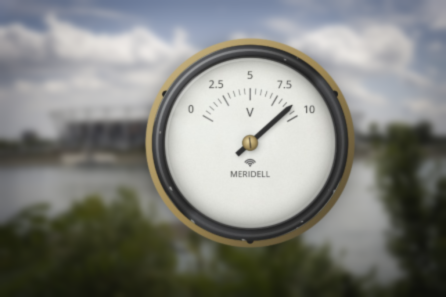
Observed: V 9
